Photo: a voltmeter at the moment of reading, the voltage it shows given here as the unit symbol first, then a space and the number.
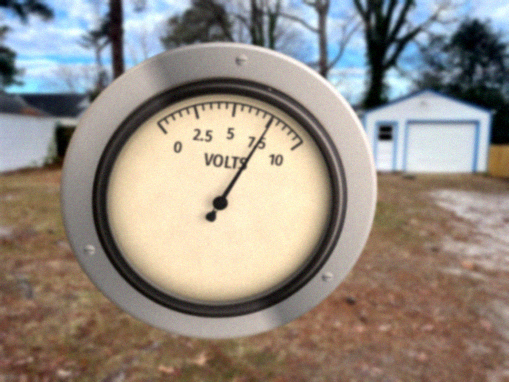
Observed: V 7.5
